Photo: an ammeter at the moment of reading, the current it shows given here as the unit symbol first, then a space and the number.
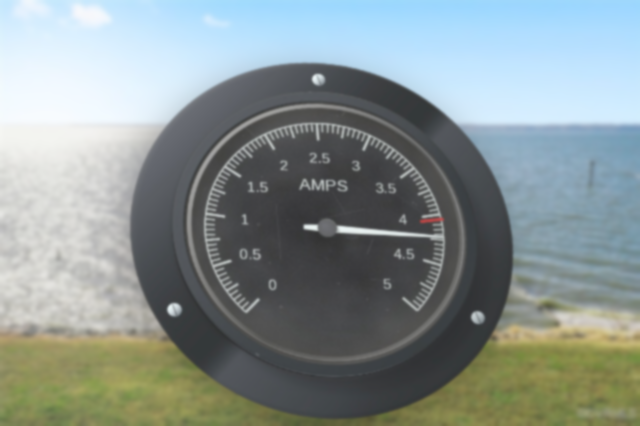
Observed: A 4.25
